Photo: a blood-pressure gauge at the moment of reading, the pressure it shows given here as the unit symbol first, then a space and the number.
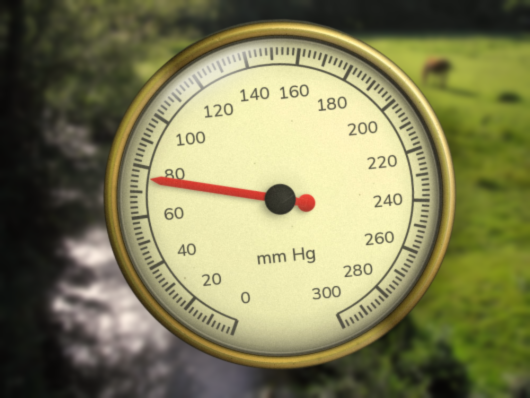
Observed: mmHg 76
